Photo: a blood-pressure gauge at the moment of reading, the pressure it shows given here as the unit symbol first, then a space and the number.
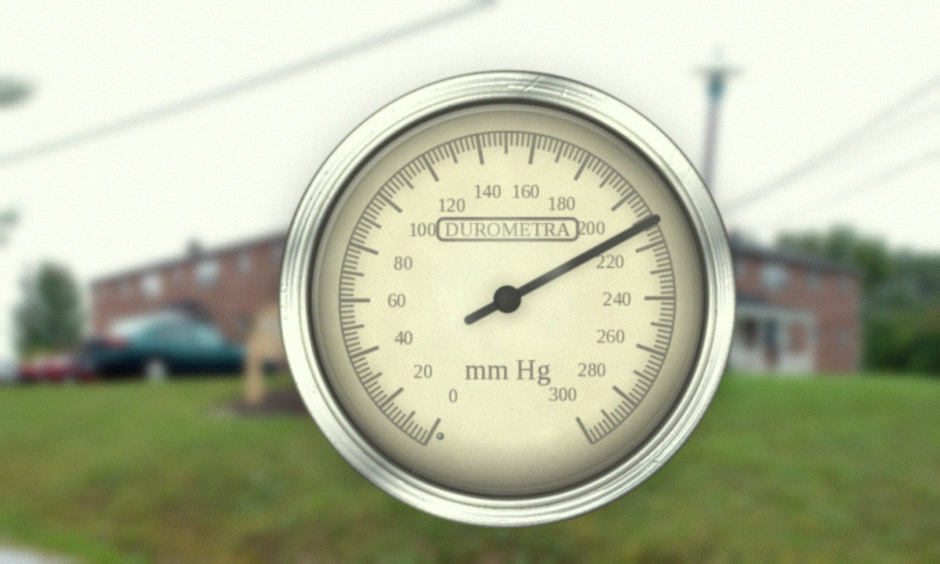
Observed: mmHg 212
